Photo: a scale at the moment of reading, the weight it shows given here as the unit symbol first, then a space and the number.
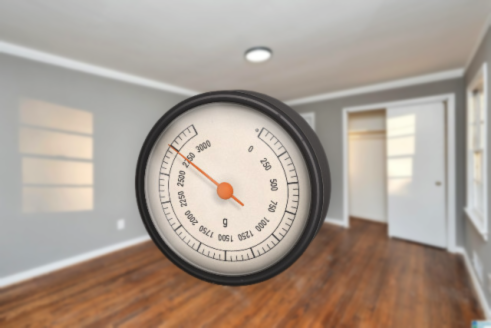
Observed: g 2750
